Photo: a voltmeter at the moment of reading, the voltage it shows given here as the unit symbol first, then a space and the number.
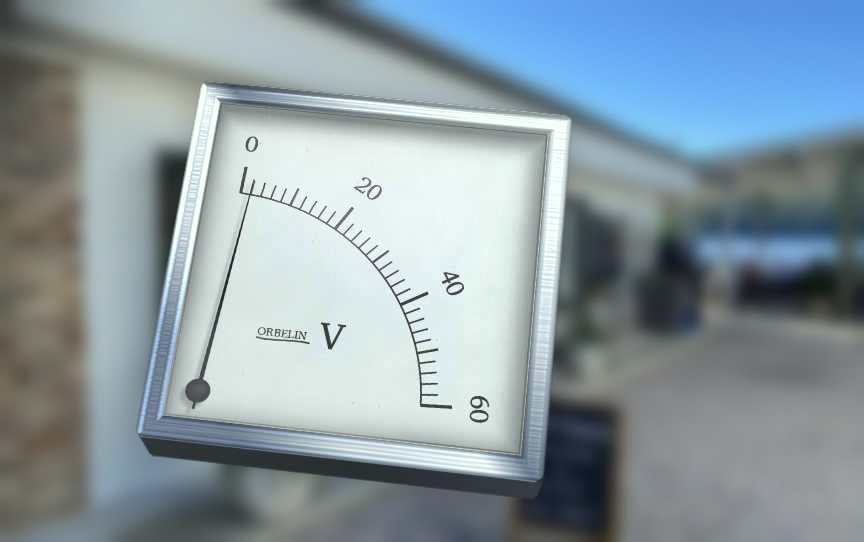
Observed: V 2
